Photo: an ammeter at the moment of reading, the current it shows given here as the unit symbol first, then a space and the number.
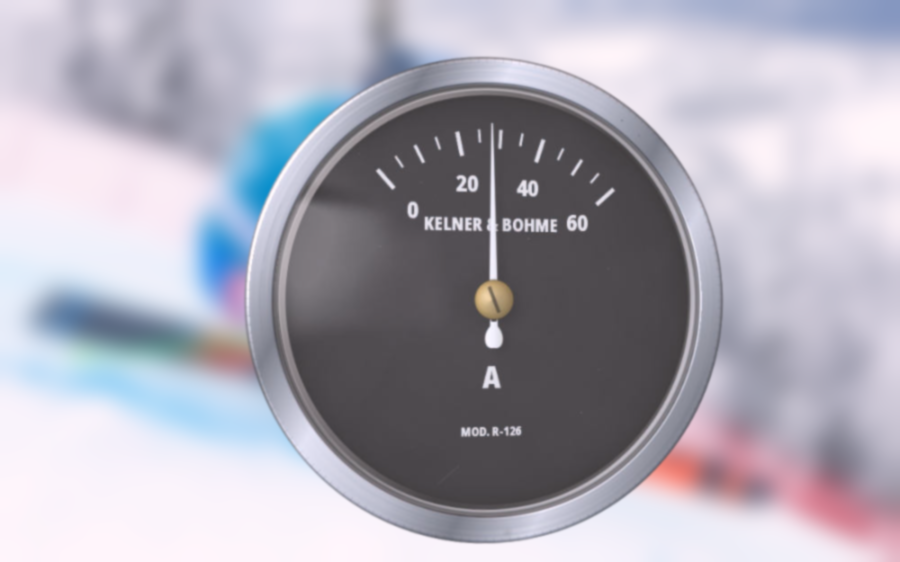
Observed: A 27.5
